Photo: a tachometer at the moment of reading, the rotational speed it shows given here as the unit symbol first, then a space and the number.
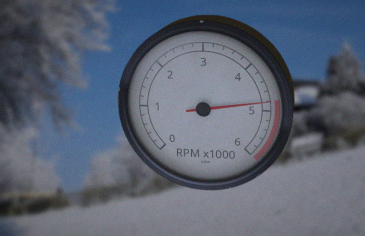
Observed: rpm 4800
